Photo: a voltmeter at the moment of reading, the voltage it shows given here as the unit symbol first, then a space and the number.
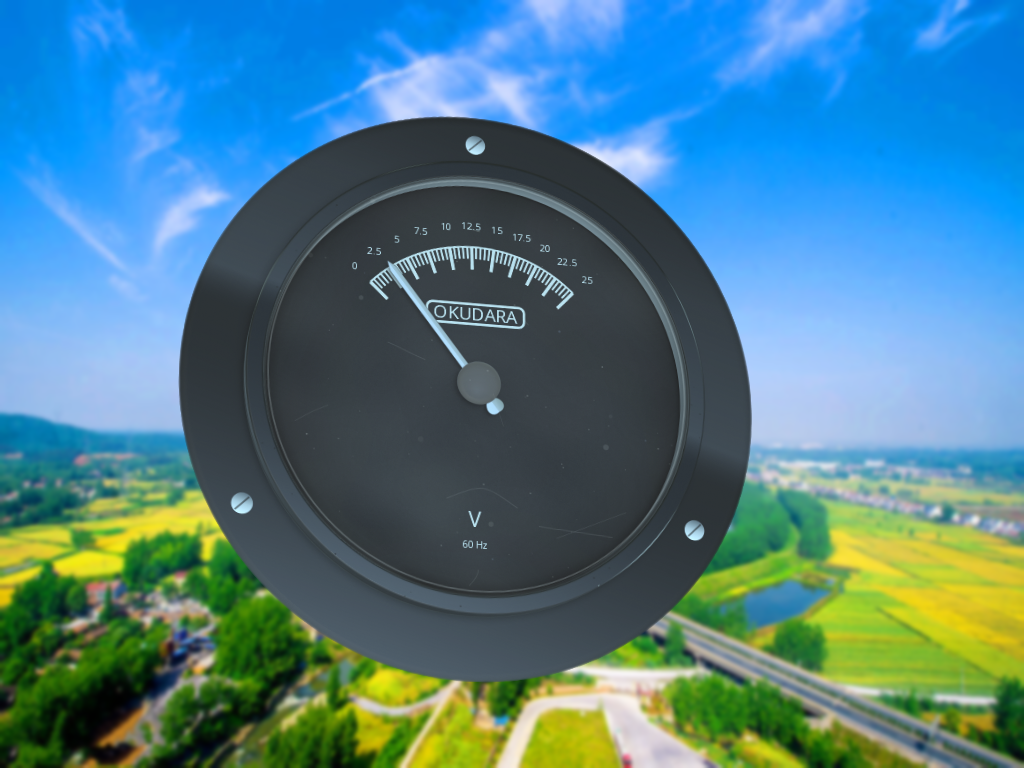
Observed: V 2.5
